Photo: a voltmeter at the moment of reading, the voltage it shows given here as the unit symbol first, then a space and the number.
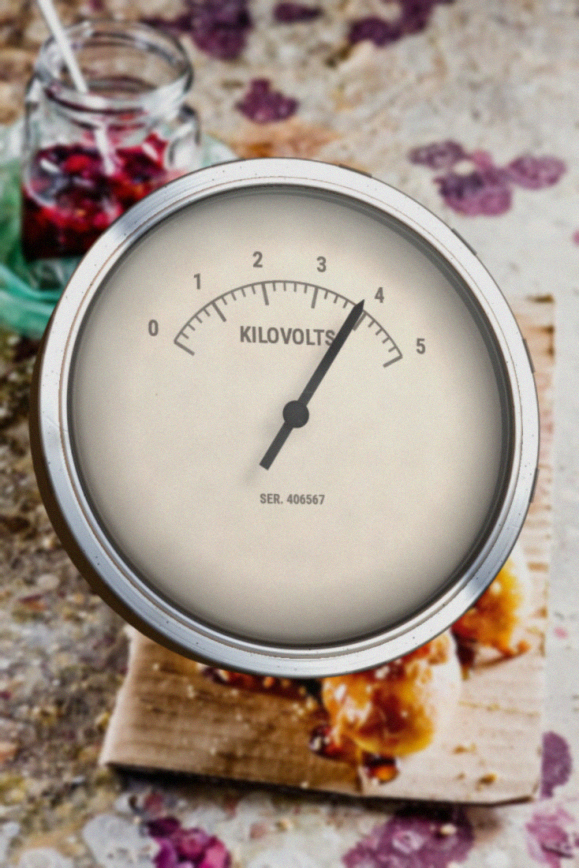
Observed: kV 3.8
